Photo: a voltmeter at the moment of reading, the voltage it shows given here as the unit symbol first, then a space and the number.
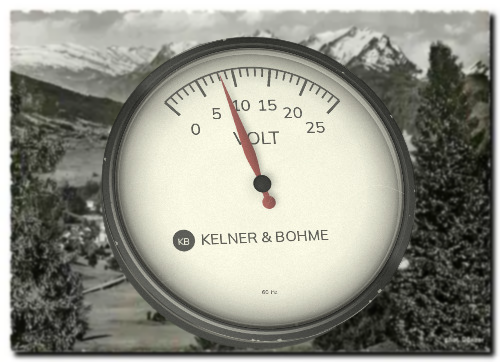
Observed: V 8
